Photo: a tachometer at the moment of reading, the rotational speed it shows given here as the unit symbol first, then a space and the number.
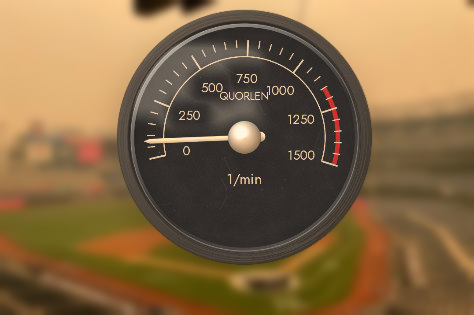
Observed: rpm 75
